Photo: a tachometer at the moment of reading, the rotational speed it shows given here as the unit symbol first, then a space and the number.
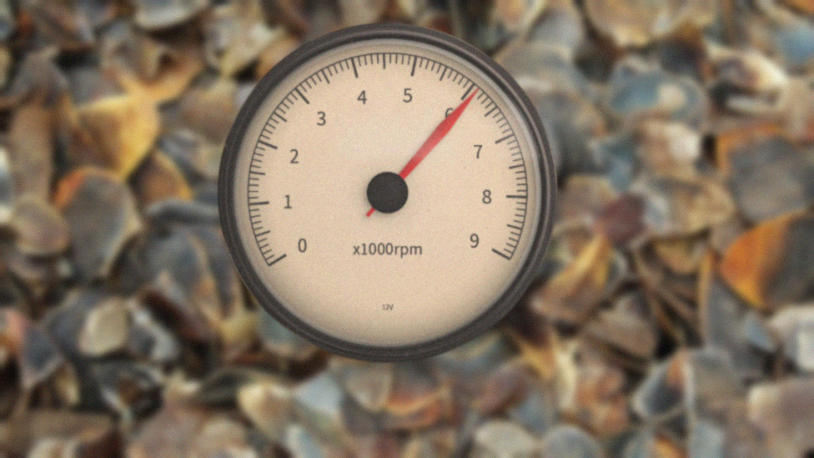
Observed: rpm 6100
